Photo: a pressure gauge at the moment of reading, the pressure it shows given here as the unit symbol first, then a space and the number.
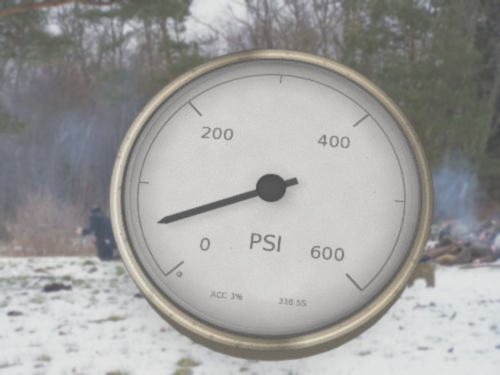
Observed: psi 50
